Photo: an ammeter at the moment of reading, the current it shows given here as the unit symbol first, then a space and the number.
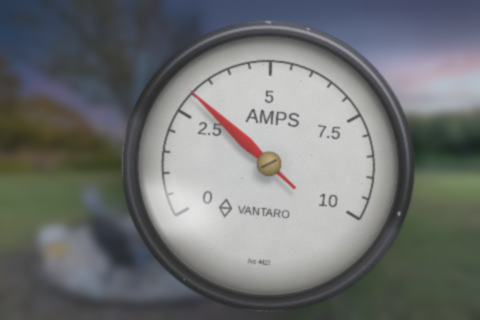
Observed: A 3
